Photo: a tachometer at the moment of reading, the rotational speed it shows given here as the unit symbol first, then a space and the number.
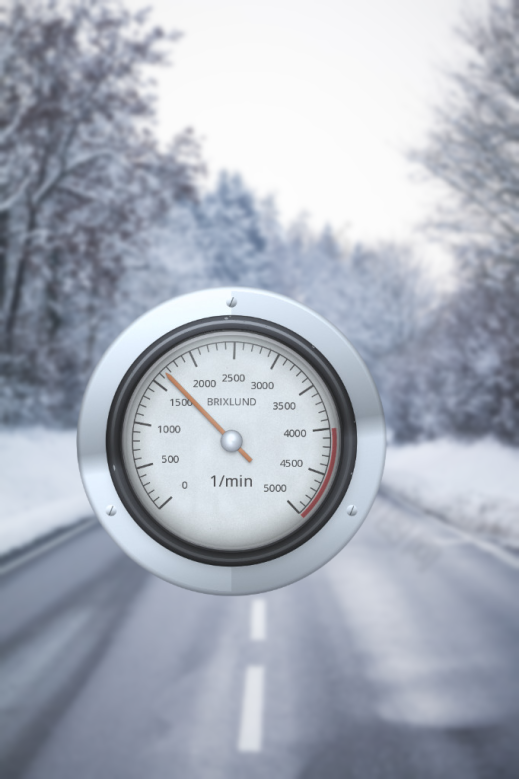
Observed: rpm 1650
